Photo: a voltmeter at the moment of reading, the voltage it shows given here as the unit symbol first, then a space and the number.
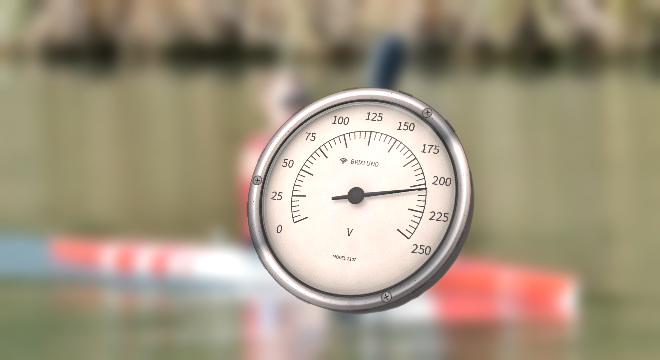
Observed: V 205
